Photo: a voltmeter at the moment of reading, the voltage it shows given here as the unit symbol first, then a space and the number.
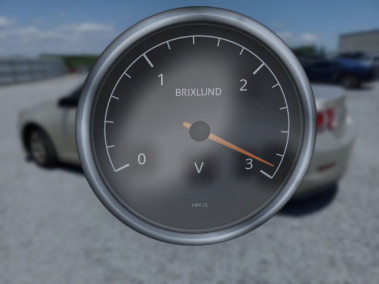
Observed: V 2.9
